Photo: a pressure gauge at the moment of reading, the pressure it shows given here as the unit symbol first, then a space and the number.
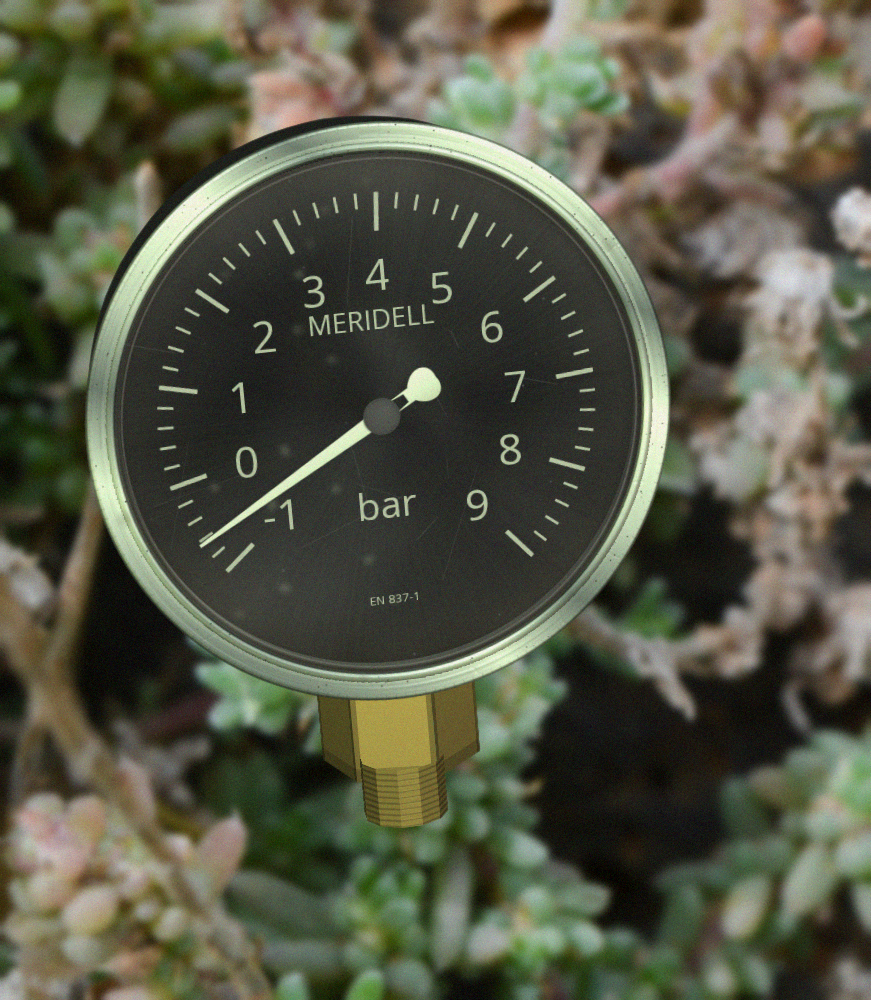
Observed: bar -0.6
